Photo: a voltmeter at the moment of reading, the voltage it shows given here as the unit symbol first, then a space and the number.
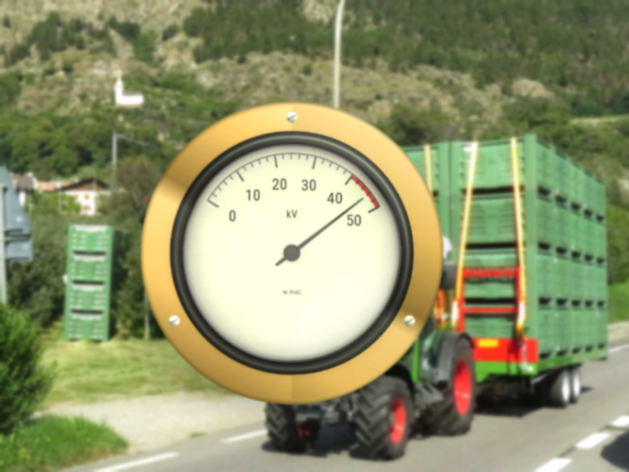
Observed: kV 46
